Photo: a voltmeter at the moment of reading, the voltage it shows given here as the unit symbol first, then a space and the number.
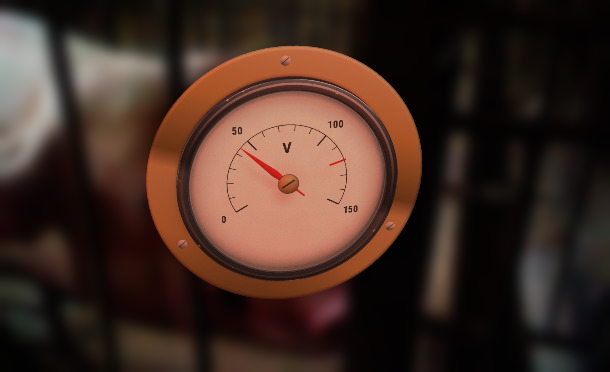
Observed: V 45
